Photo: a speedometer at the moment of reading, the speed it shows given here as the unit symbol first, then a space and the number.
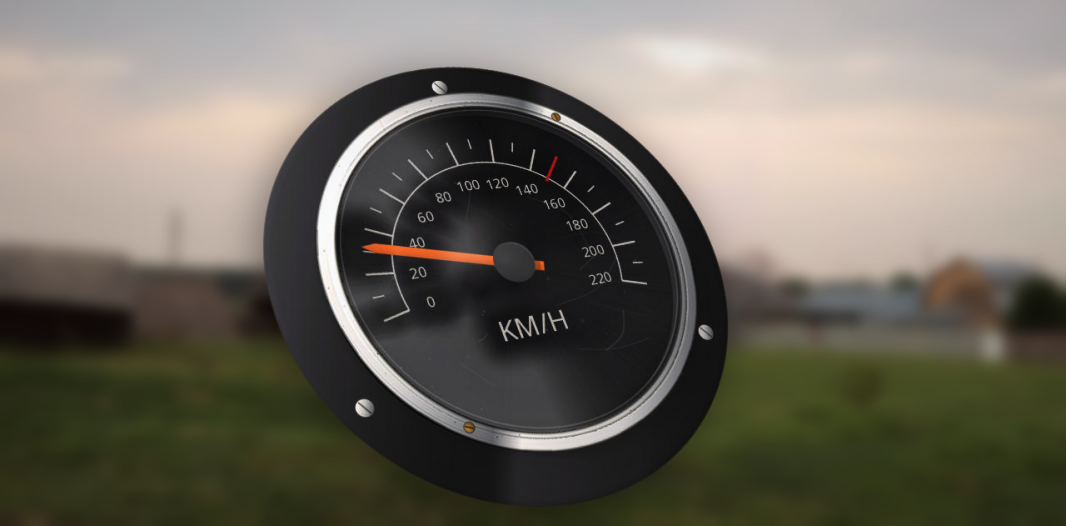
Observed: km/h 30
